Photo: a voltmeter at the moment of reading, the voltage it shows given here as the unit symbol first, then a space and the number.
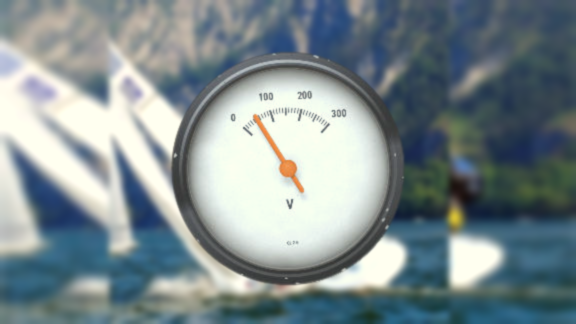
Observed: V 50
